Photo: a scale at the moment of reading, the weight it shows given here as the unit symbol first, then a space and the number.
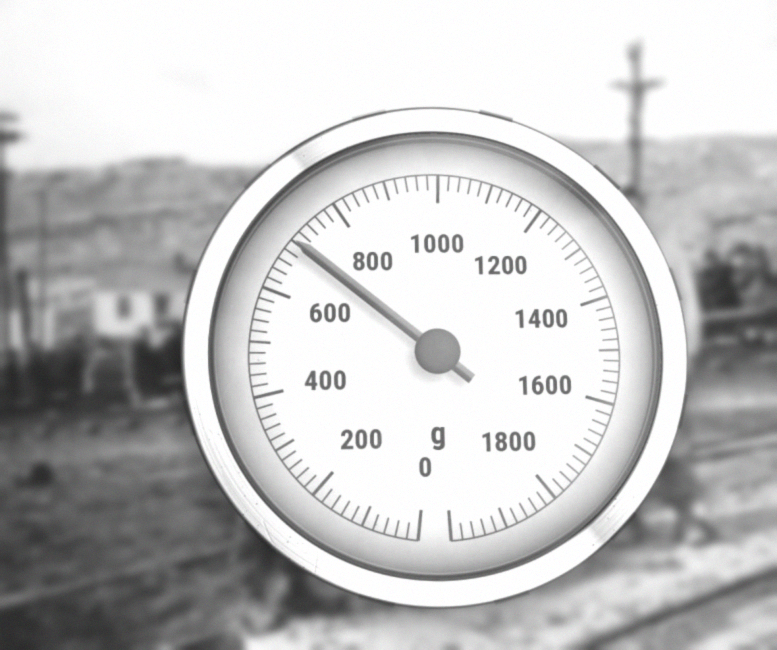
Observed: g 700
